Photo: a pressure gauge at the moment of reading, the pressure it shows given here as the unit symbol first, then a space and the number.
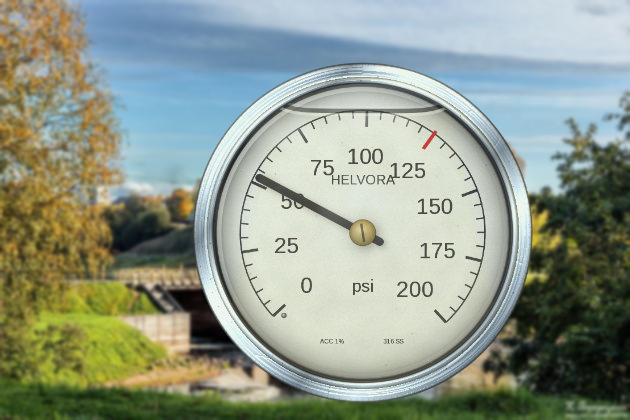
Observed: psi 52.5
